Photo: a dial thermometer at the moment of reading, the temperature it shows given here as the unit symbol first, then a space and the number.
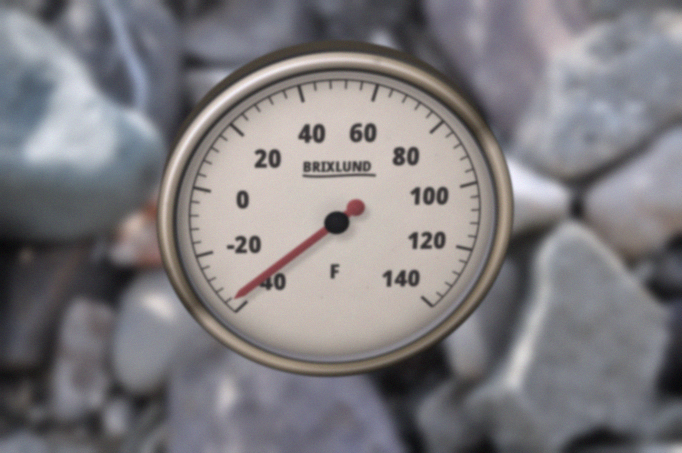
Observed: °F -36
